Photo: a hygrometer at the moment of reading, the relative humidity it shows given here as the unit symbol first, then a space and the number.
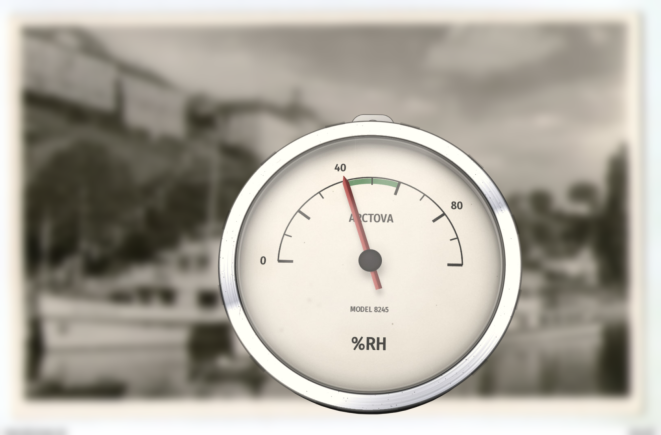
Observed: % 40
